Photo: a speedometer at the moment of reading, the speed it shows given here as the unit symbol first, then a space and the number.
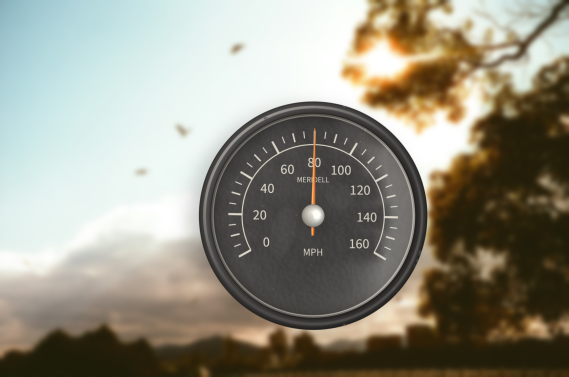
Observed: mph 80
